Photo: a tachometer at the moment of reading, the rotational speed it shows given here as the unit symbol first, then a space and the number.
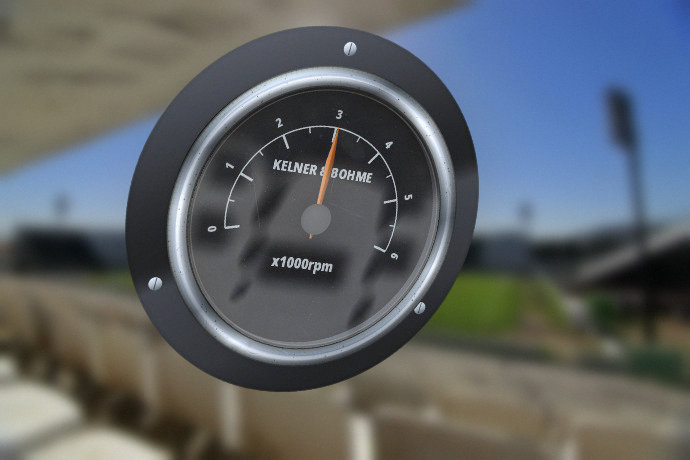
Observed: rpm 3000
